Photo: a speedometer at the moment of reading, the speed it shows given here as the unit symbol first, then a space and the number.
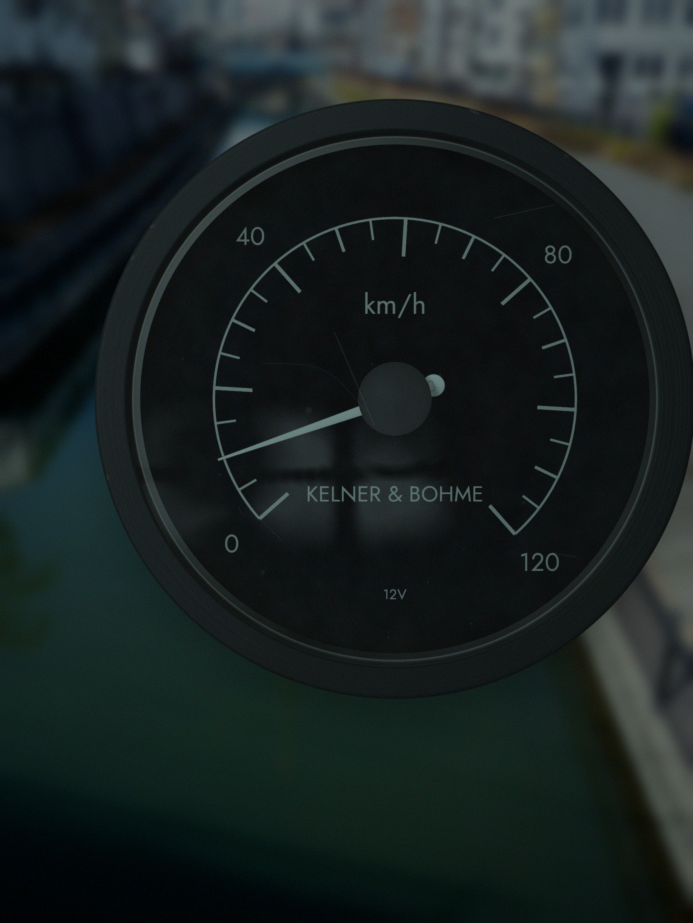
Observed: km/h 10
